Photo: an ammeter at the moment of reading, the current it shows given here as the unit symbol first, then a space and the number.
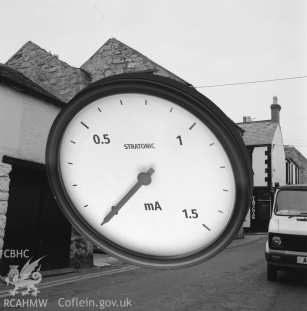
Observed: mA 0
